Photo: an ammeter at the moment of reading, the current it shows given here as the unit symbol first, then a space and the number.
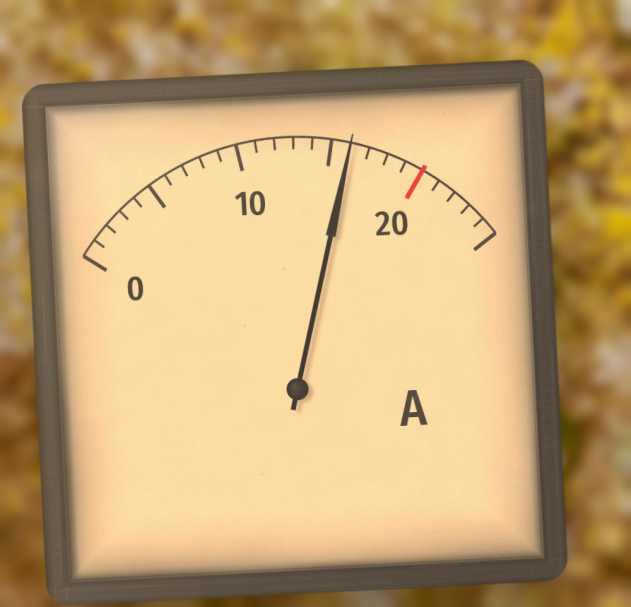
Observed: A 16
